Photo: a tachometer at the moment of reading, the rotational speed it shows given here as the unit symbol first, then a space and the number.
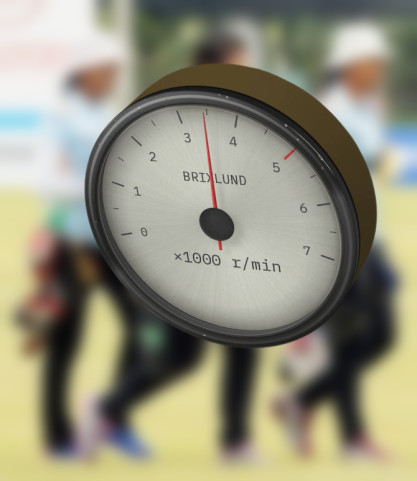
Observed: rpm 3500
